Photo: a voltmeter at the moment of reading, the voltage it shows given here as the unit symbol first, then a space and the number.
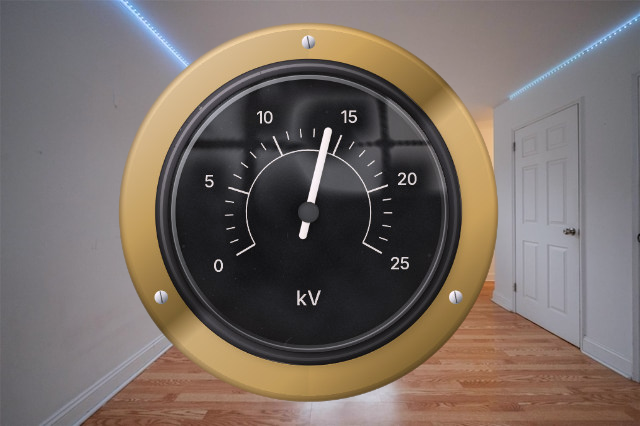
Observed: kV 14
